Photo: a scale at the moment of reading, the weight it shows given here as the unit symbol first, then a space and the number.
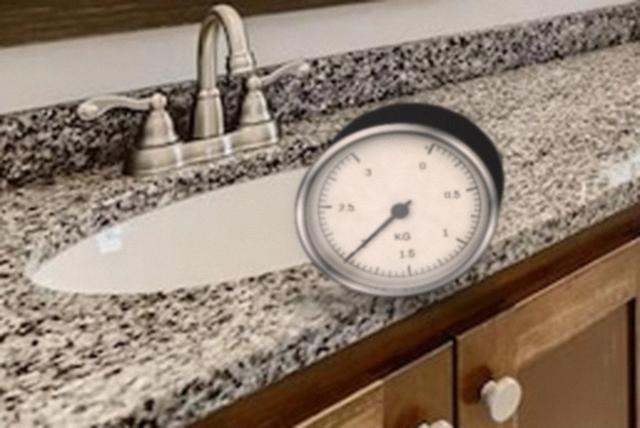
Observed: kg 2
